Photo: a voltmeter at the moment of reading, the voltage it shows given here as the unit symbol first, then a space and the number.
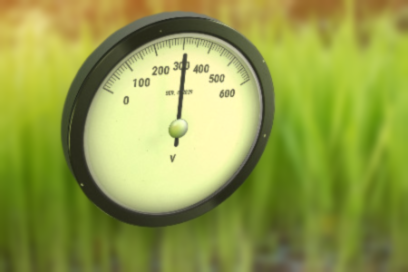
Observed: V 300
